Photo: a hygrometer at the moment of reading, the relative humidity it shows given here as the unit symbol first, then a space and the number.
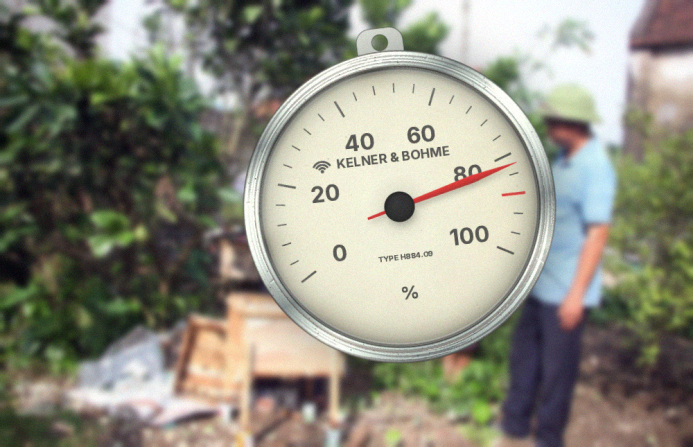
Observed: % 82
